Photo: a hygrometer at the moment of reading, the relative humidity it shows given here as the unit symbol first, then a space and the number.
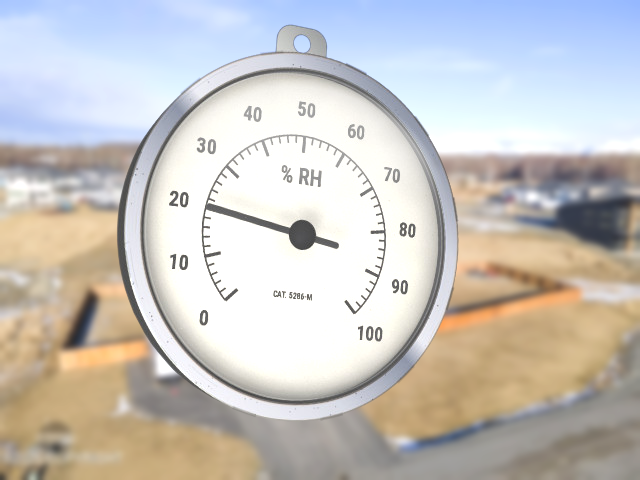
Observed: % 20
